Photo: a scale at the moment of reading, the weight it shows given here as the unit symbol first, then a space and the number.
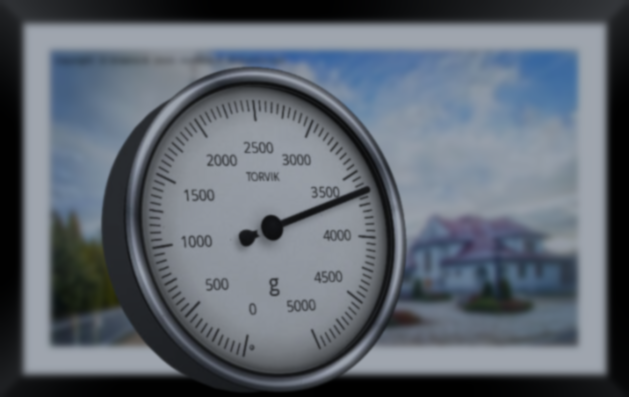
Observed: g 3650
